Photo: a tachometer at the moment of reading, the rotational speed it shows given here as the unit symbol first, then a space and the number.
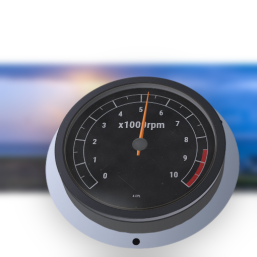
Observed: rpm 5250
